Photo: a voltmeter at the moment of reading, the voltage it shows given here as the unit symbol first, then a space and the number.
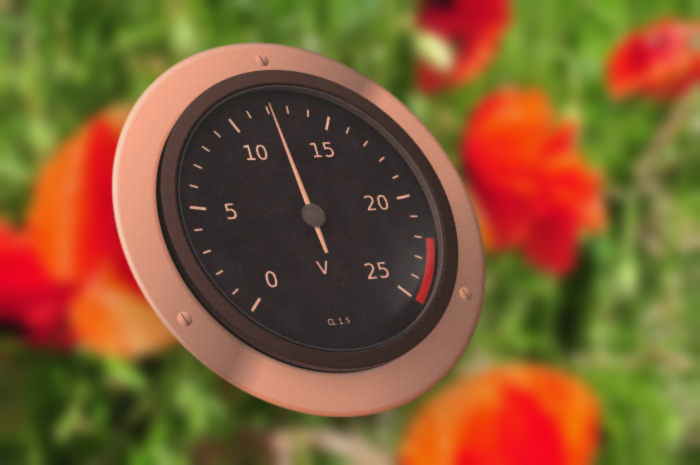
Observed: V 12
